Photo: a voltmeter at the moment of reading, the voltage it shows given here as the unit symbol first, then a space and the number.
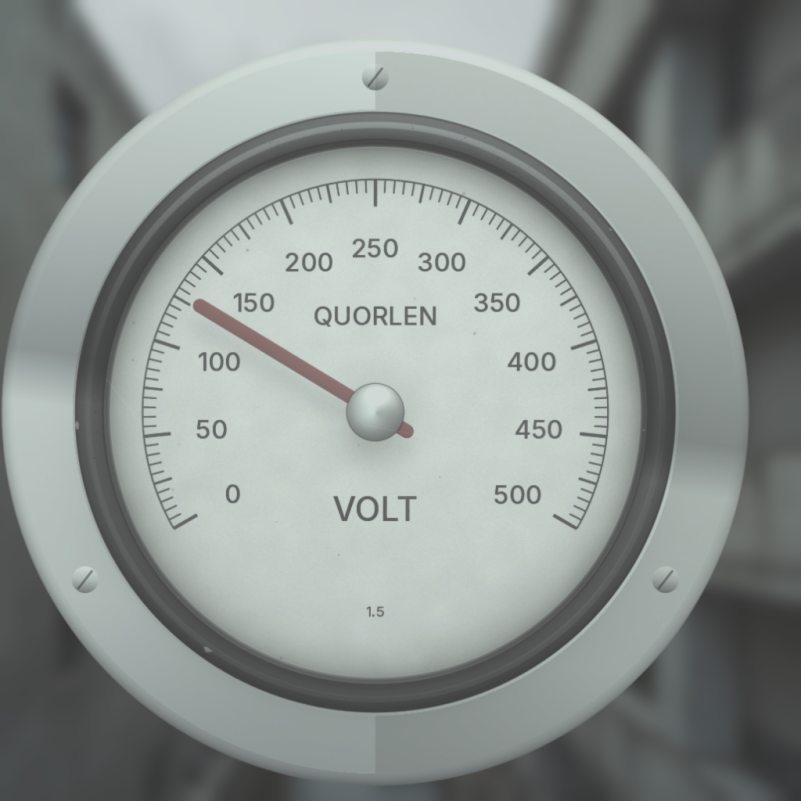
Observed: V 127.5
